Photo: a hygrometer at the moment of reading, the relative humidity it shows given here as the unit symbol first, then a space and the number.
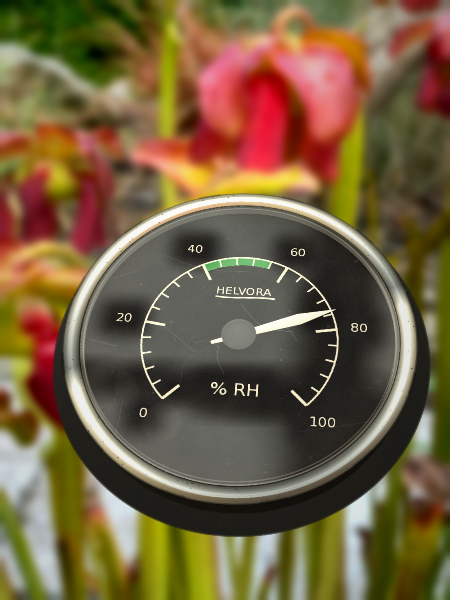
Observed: % 76
